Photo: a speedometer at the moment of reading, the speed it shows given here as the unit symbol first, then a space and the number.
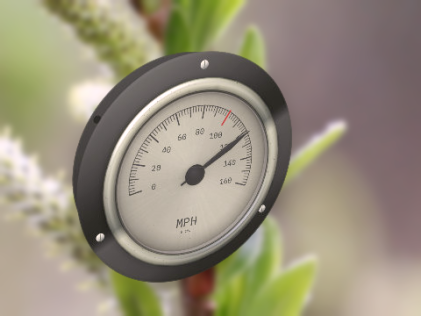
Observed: mph 120
